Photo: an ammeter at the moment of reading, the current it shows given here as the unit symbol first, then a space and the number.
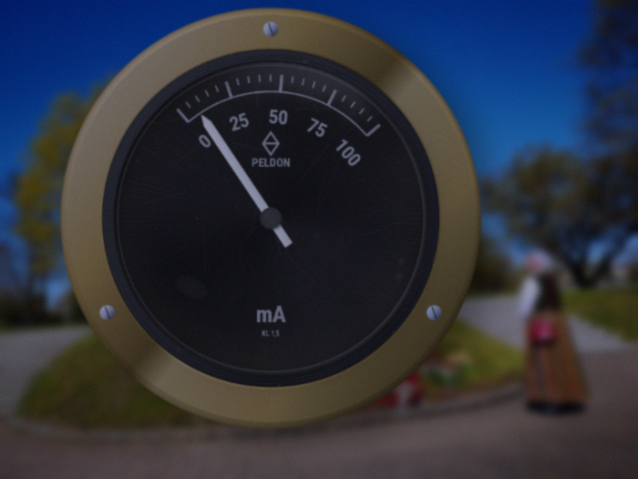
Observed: mA 7.5
